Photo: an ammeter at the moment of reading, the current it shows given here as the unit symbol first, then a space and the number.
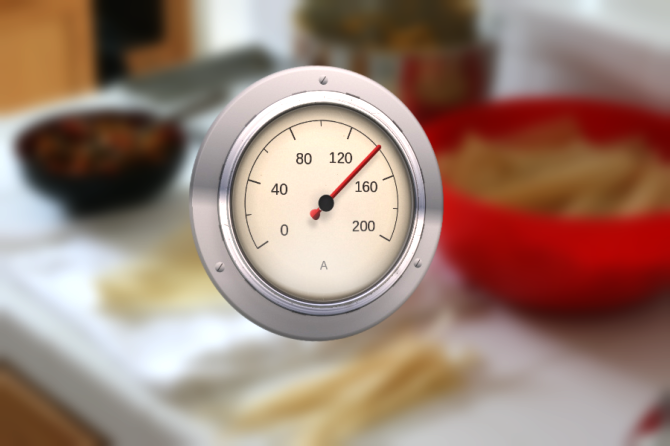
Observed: A 140
